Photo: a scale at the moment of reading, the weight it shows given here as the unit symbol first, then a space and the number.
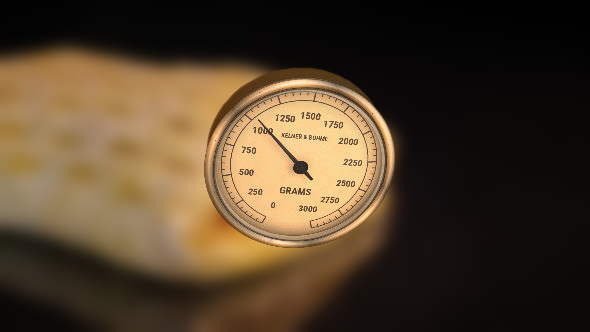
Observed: g 1050
